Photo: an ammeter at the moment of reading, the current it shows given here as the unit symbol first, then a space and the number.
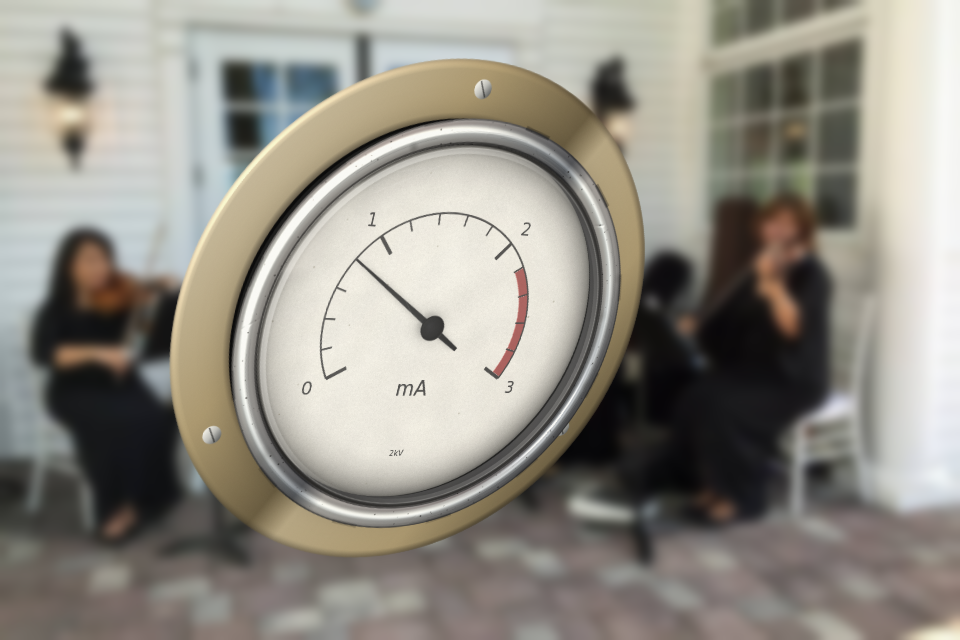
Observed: mA 0.8
